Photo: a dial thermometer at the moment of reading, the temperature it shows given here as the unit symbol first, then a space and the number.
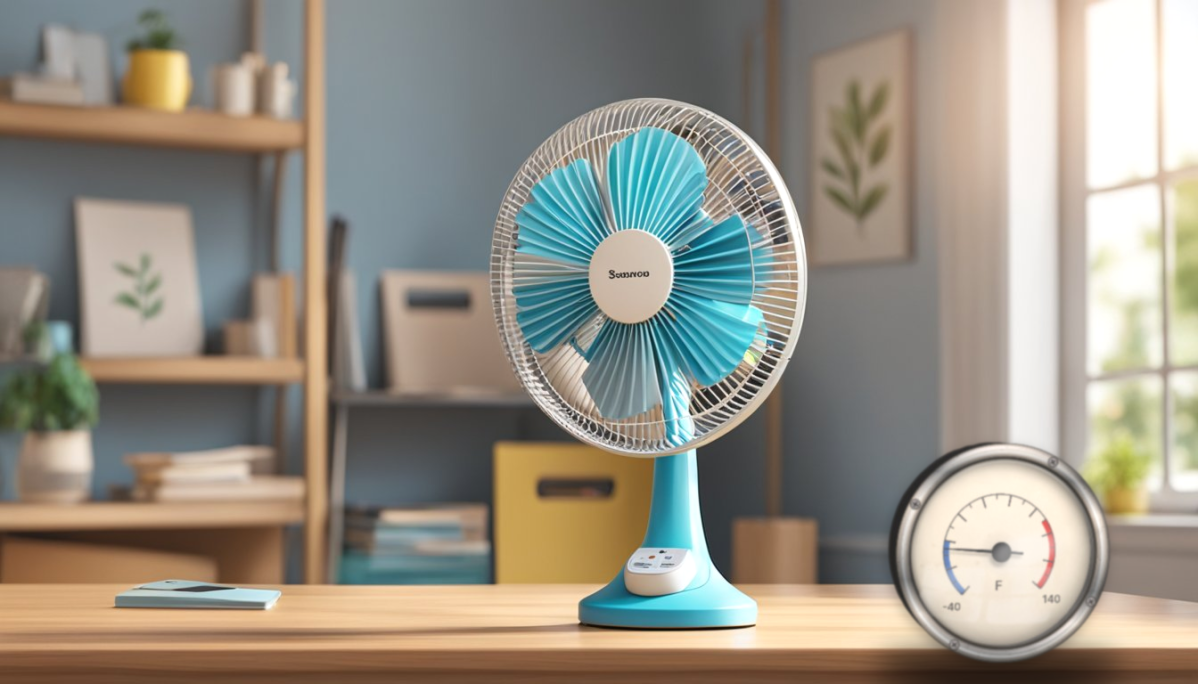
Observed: °F -5
